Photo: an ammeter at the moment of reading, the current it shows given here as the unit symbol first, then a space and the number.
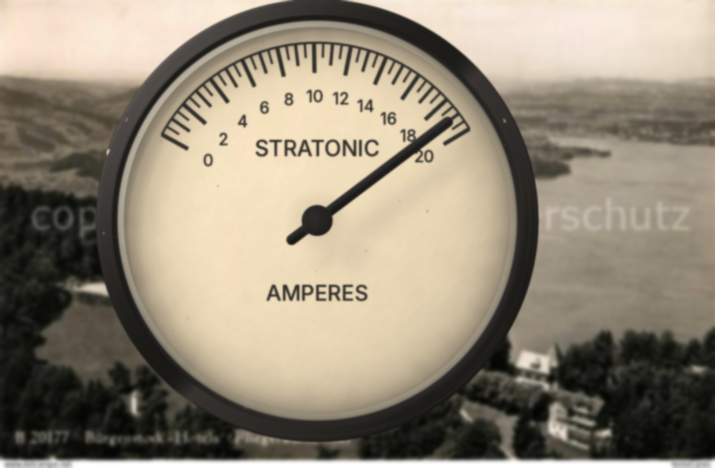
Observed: A 19
